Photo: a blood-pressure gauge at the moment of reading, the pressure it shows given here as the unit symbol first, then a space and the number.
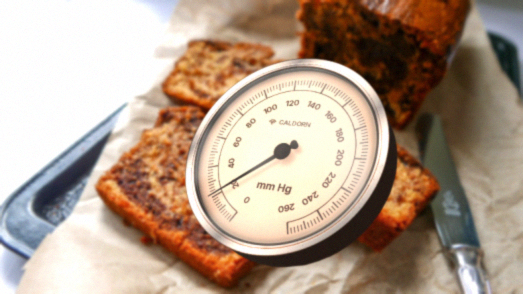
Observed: mmHg 20
